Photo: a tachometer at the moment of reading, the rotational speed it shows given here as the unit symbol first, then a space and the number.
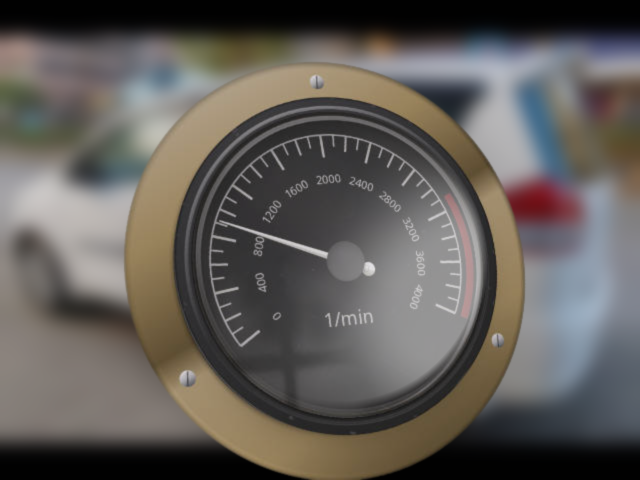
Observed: rpm 900
